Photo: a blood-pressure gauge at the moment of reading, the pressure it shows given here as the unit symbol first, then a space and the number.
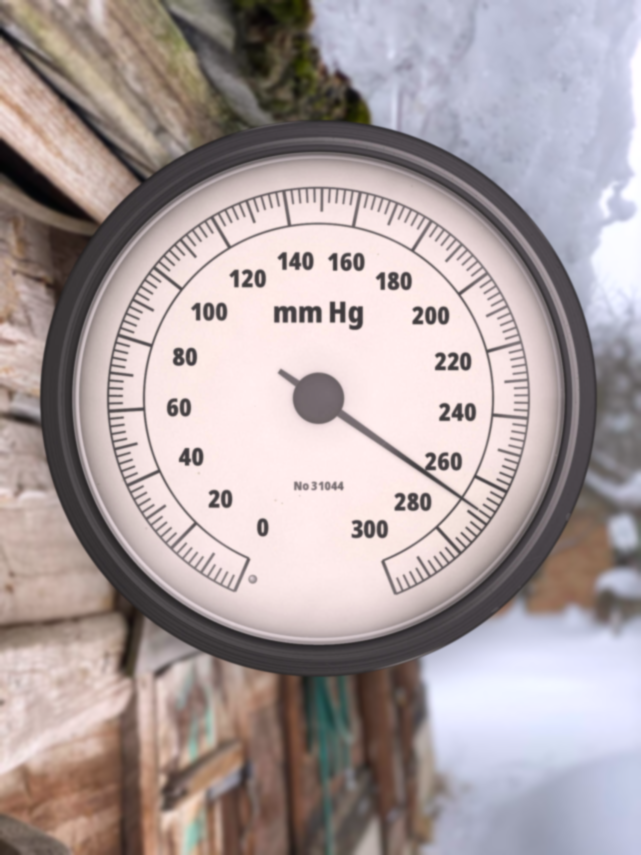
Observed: mmHg 268
